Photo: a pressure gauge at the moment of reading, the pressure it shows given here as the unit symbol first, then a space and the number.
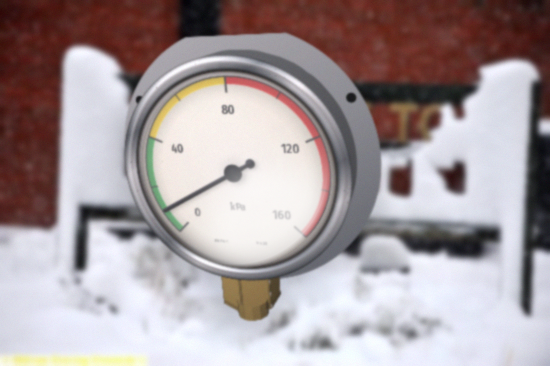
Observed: kPa 10
